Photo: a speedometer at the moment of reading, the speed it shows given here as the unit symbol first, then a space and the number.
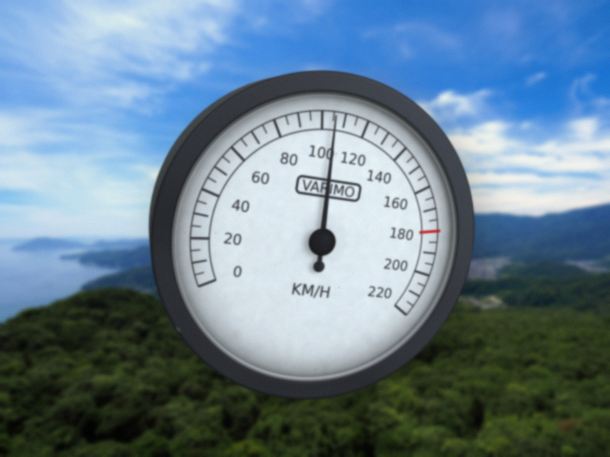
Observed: km/h 105
